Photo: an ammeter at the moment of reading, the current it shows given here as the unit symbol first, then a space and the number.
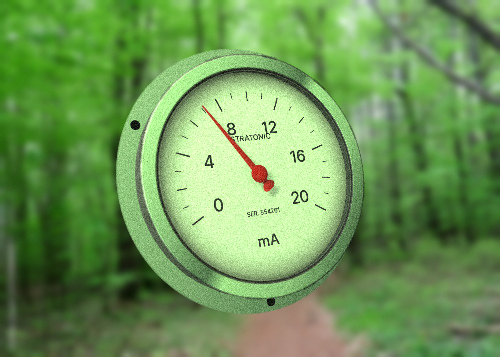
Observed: mA 7
